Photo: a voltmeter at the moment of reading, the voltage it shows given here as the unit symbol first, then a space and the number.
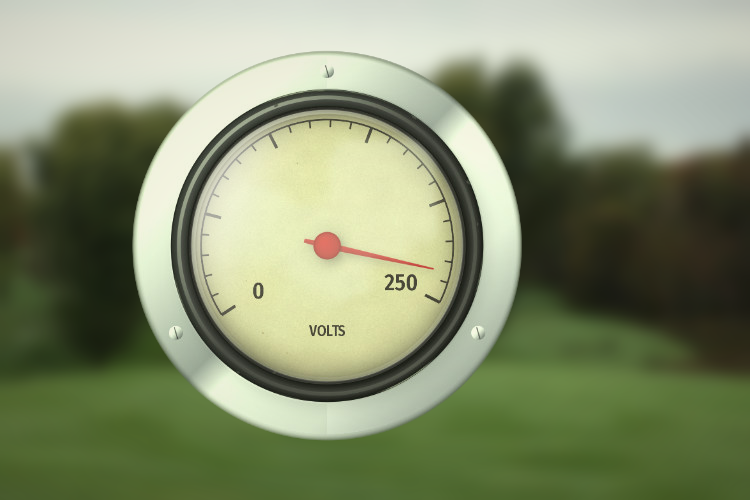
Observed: V 235
